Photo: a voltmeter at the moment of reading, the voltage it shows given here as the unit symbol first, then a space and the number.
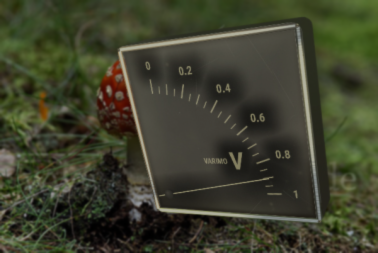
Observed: V 0.9
